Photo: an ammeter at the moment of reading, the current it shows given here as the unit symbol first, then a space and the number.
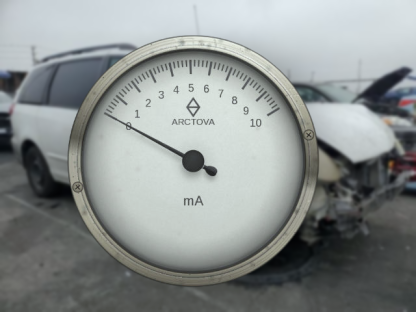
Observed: mA 0
